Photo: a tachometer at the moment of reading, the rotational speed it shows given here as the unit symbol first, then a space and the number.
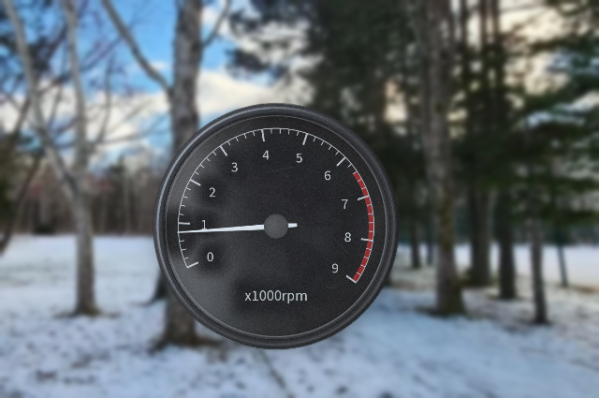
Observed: rpm 800
